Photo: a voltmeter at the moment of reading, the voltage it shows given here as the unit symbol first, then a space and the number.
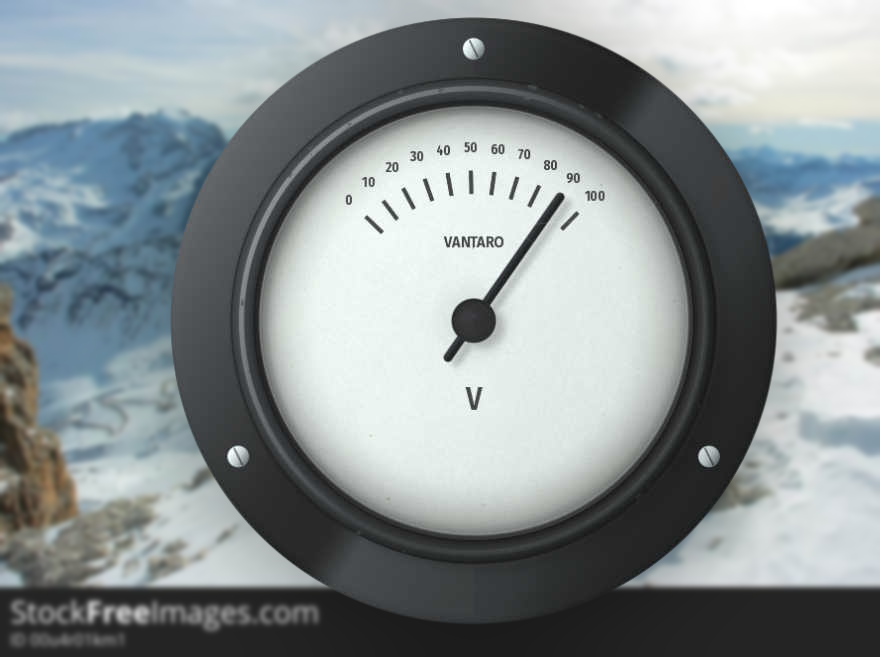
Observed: V 90
